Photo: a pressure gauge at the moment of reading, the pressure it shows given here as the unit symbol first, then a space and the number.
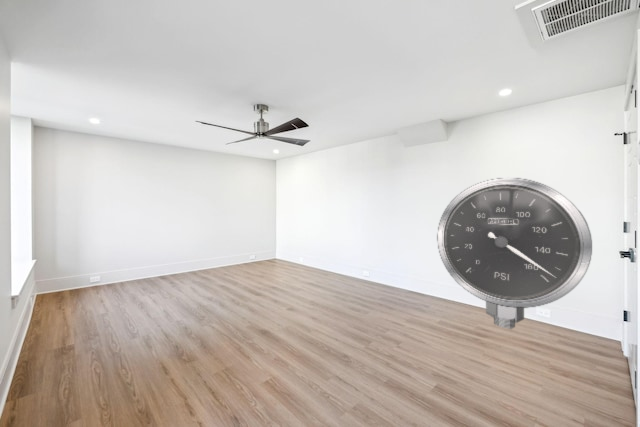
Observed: psi 155
